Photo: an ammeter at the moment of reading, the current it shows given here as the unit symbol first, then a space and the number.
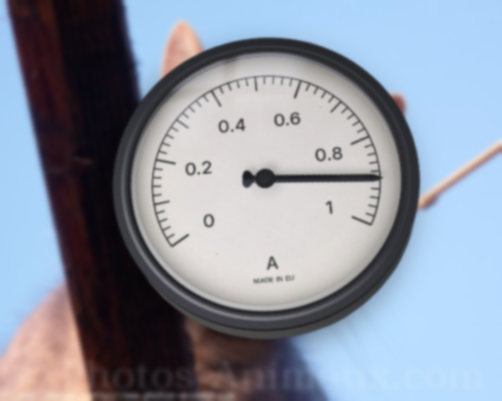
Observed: A 0.9
